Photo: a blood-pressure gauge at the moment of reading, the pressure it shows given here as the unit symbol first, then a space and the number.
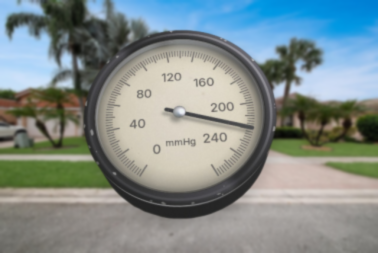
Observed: mmHg 220
